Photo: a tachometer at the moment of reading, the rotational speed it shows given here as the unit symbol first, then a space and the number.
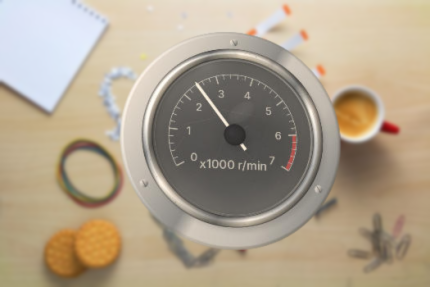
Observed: rpm 2400
